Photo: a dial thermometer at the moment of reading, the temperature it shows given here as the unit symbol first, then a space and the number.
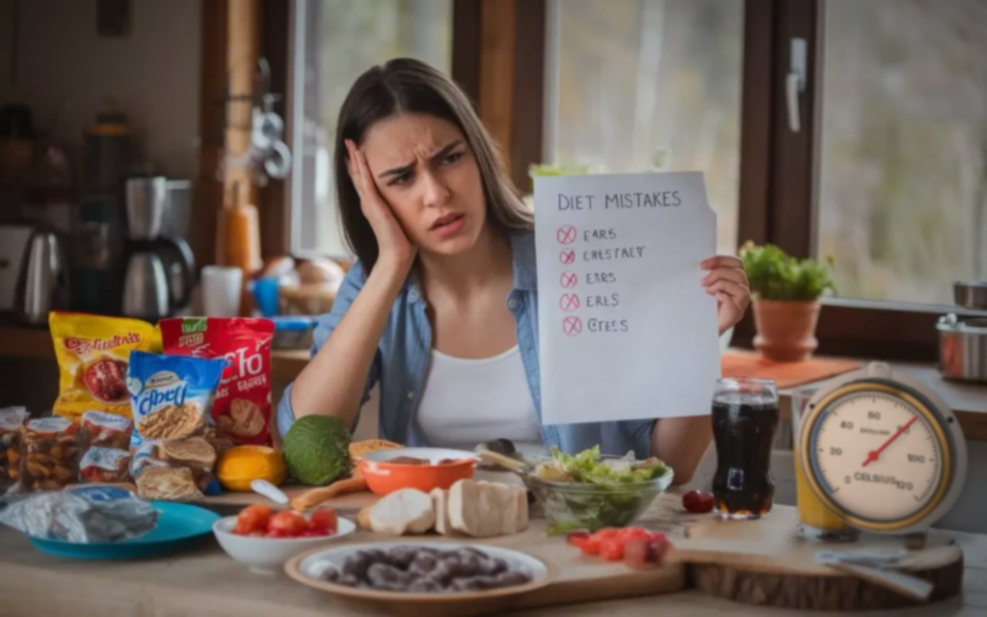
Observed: °C 80
